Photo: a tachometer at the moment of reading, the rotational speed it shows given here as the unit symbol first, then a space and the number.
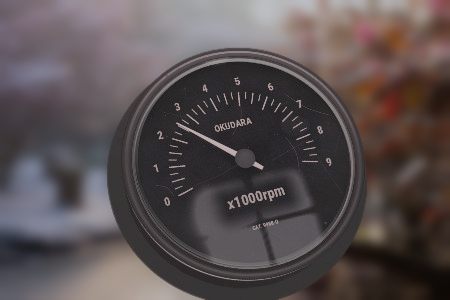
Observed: rpm 2500
